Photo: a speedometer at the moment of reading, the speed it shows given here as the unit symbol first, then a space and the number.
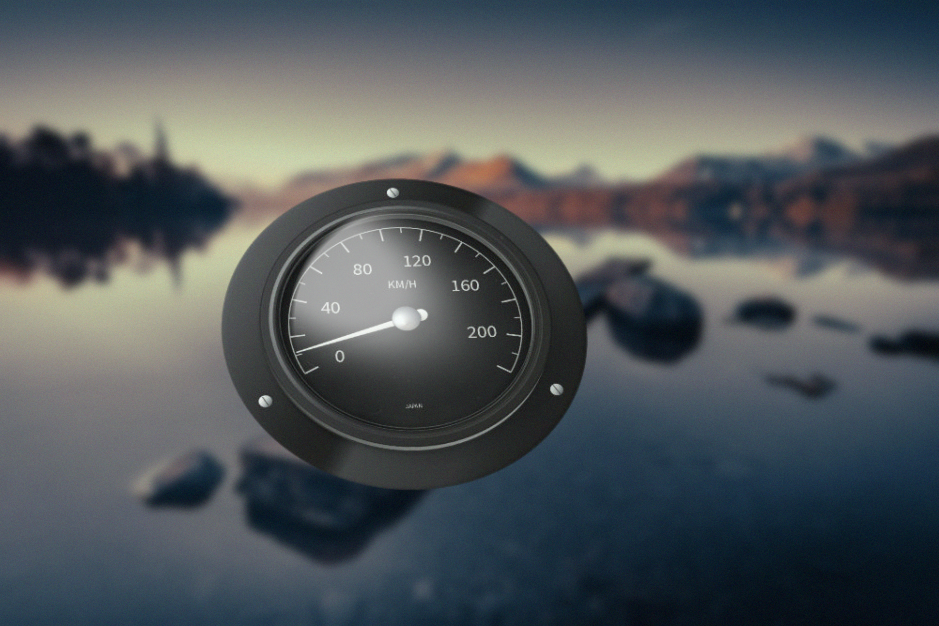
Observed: km/h 10
